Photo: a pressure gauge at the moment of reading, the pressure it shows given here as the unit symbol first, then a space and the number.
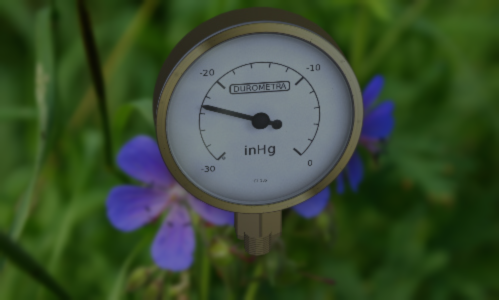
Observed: inHg -23
